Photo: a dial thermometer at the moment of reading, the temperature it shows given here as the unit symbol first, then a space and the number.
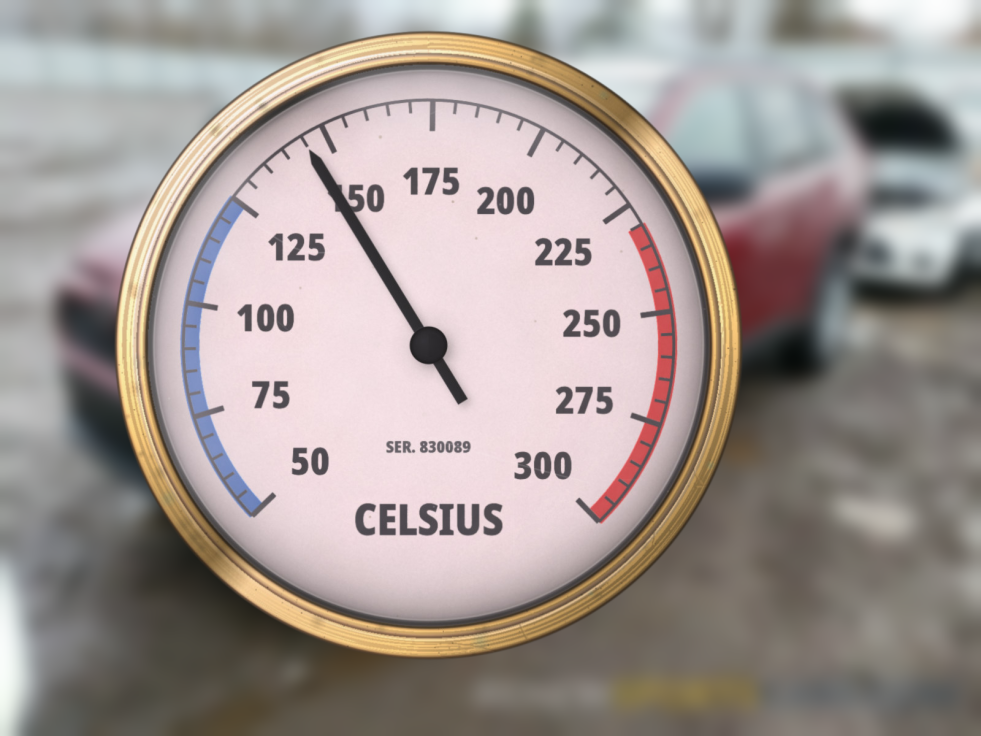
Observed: °C 145
